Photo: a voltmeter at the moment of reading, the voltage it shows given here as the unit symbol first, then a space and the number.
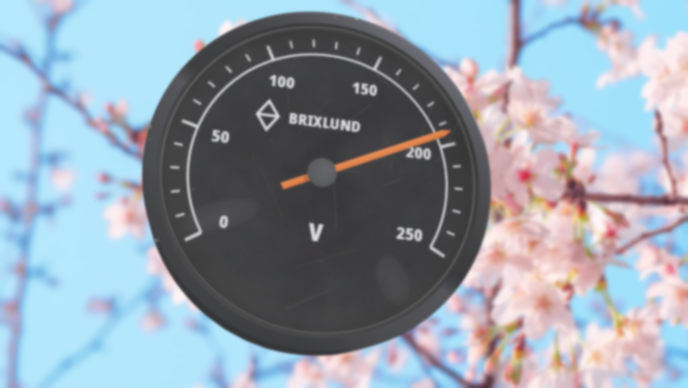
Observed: V 195
